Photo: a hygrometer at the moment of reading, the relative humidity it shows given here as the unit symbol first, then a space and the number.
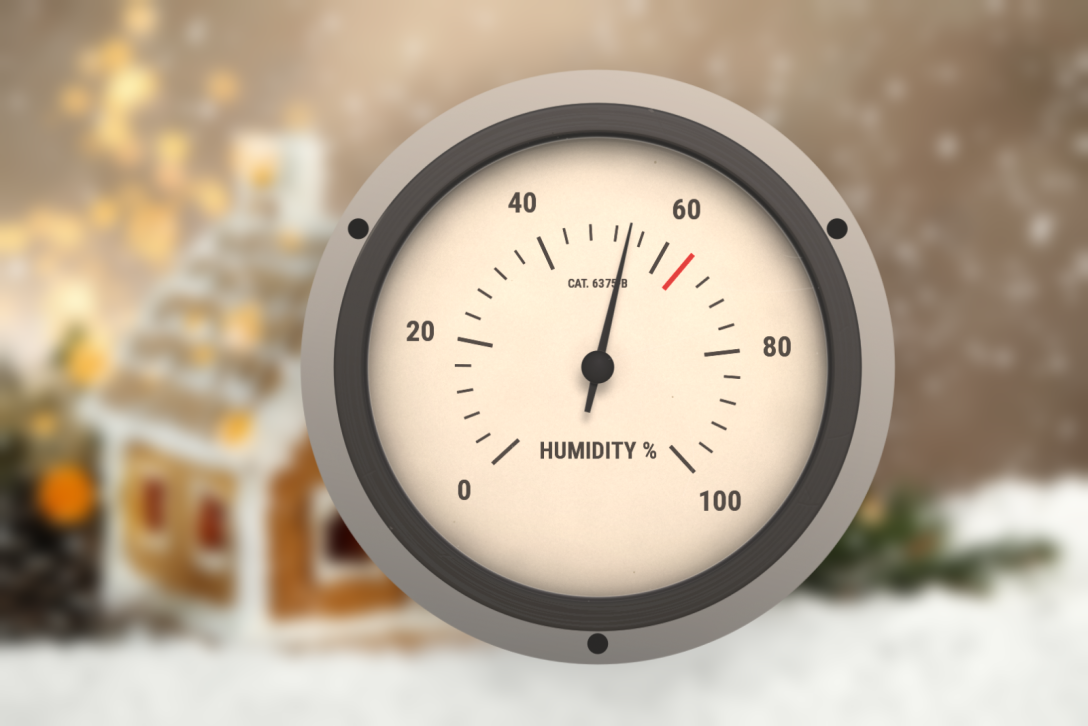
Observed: % 54
